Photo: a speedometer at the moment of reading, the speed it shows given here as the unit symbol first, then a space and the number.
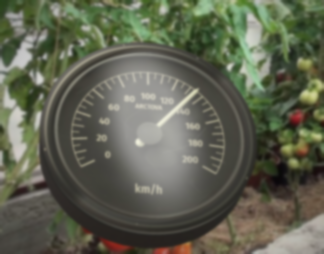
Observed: km/h 135
